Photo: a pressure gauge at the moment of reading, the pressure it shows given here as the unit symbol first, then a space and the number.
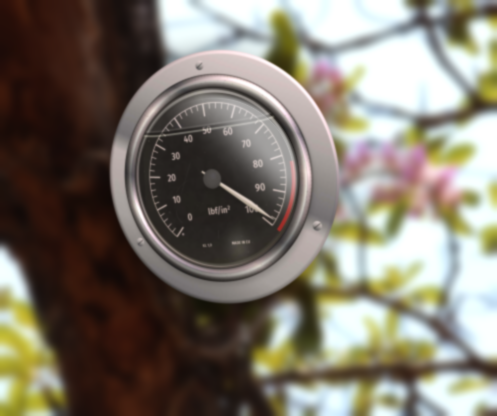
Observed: psi 98
